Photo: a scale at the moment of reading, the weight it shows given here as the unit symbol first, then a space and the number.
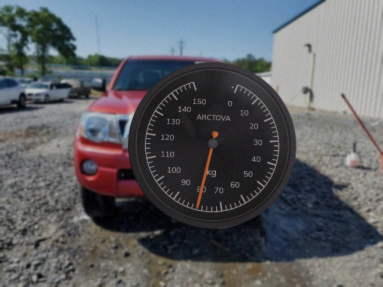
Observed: kg 80
